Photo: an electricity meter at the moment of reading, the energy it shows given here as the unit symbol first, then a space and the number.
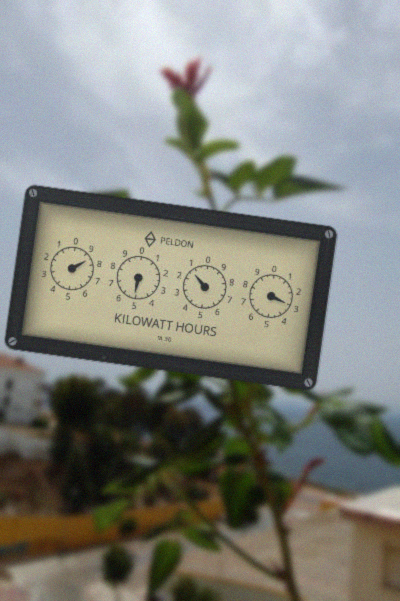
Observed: kWh 8513
